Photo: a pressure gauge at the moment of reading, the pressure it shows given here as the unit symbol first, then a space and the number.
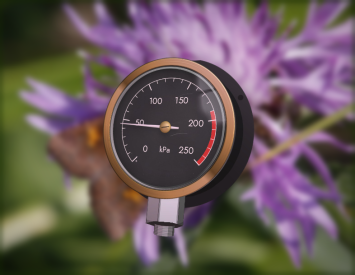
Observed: kPa 45
